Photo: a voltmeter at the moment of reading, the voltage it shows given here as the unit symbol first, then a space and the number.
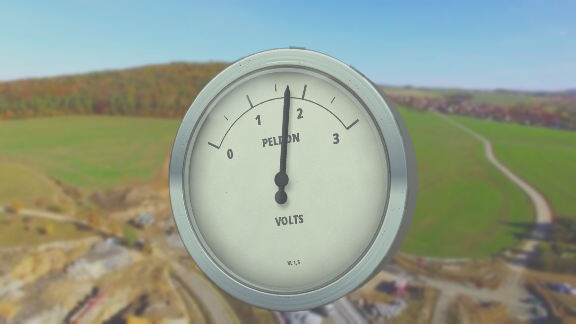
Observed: V 1.75
